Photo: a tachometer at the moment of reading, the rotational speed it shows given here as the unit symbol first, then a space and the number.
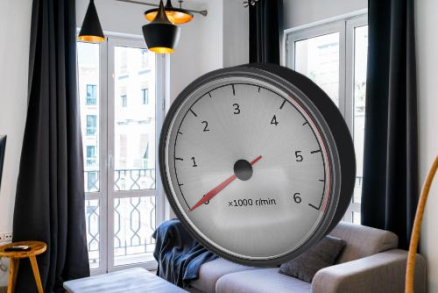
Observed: rpm 0
